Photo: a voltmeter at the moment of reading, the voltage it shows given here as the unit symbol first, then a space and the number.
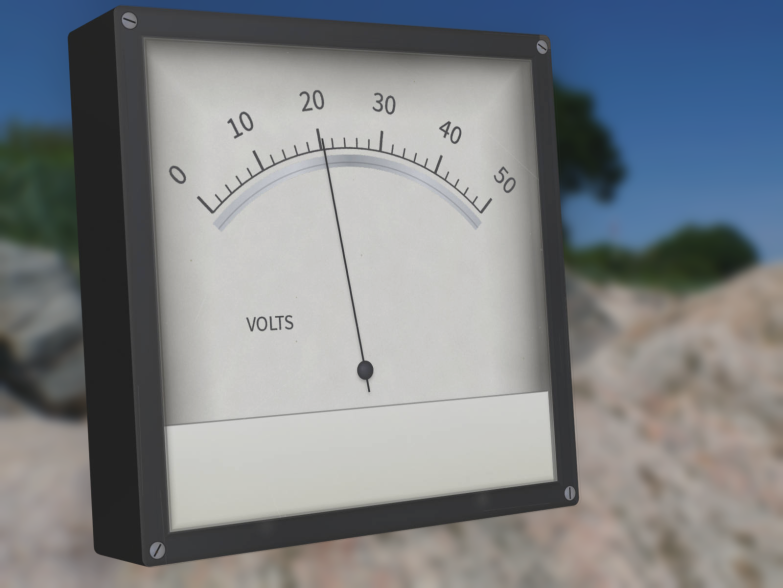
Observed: V 20
